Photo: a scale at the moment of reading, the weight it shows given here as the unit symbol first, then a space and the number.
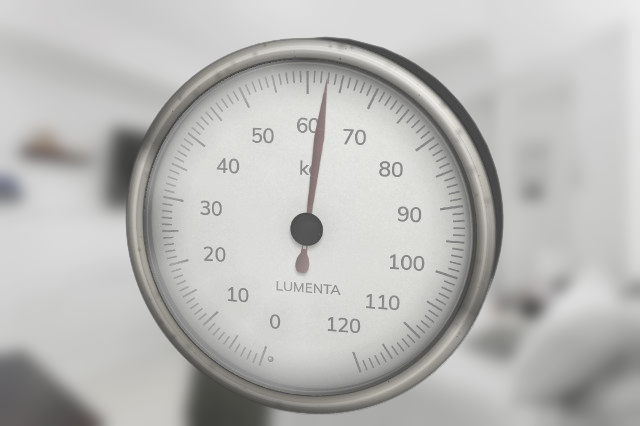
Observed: kg 63
